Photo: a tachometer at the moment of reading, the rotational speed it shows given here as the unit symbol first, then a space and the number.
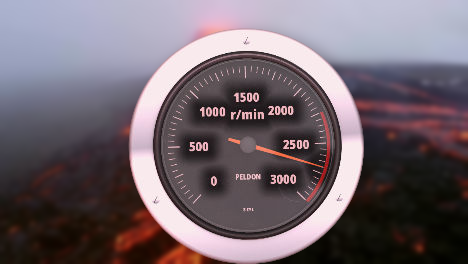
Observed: rpm 2700
